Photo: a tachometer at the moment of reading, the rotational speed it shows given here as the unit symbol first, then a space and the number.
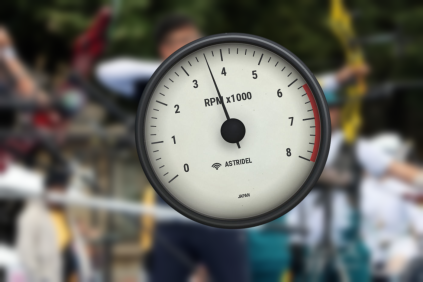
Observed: rpm 3600
